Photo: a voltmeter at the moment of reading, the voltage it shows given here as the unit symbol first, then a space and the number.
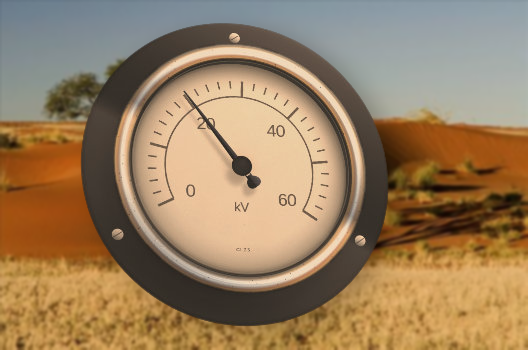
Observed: kV 20
